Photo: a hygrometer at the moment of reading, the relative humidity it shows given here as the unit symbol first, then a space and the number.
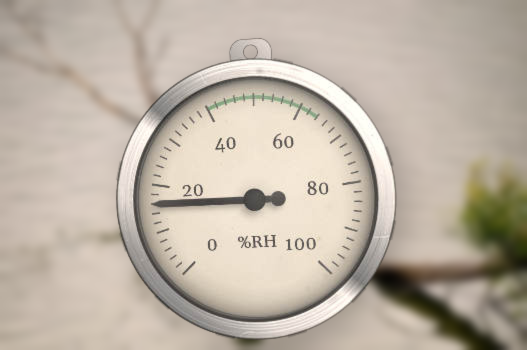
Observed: % 16
